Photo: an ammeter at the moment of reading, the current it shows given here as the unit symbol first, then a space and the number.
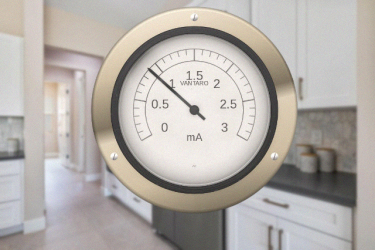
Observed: mA 0.9
